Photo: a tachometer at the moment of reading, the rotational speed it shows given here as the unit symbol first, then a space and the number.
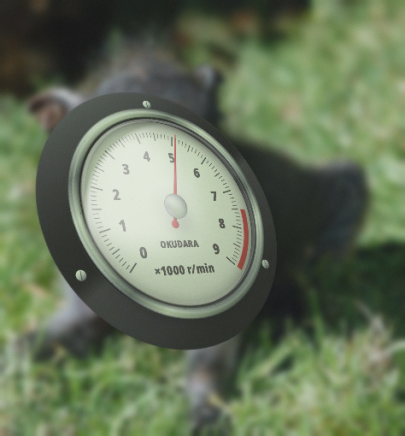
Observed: rpm 5000
